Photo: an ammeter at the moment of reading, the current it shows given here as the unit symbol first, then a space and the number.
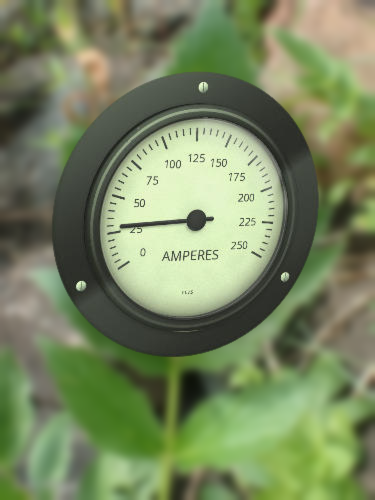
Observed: A 30
